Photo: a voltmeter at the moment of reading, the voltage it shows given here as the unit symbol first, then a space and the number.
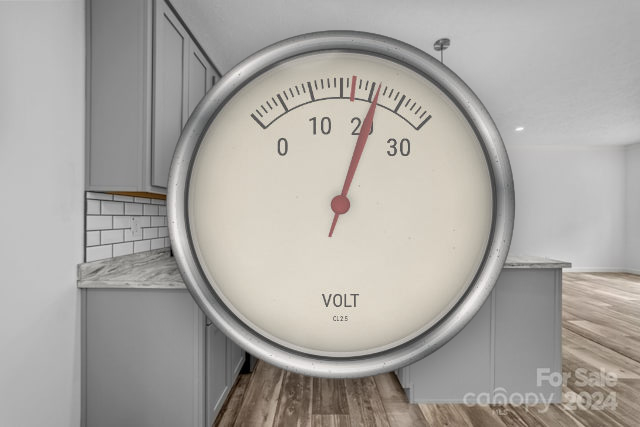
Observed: V 21
